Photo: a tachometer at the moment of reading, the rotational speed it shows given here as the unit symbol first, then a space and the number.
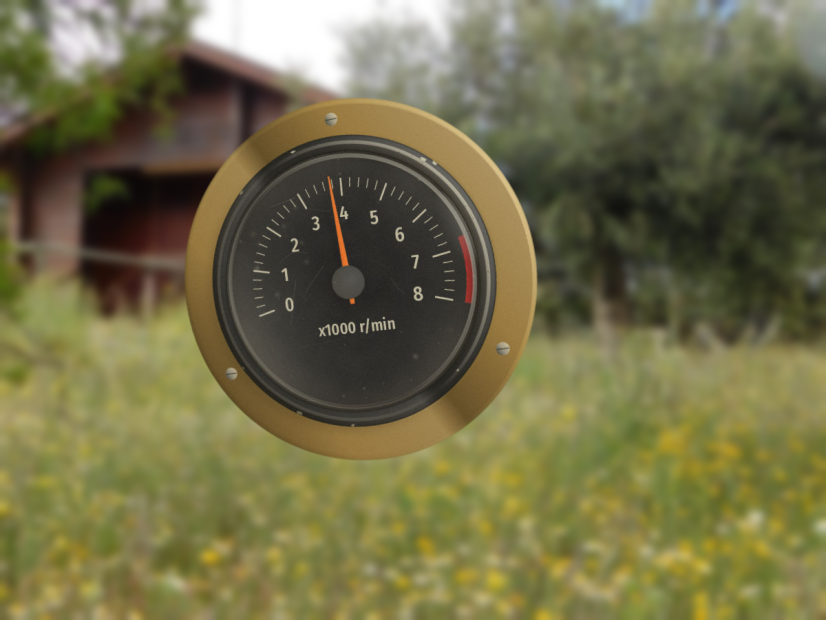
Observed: rpm 3800
